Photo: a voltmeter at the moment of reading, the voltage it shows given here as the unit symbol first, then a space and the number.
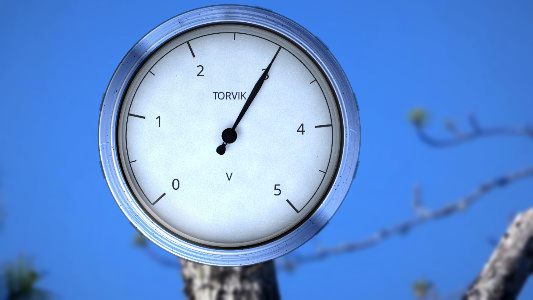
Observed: V 3
